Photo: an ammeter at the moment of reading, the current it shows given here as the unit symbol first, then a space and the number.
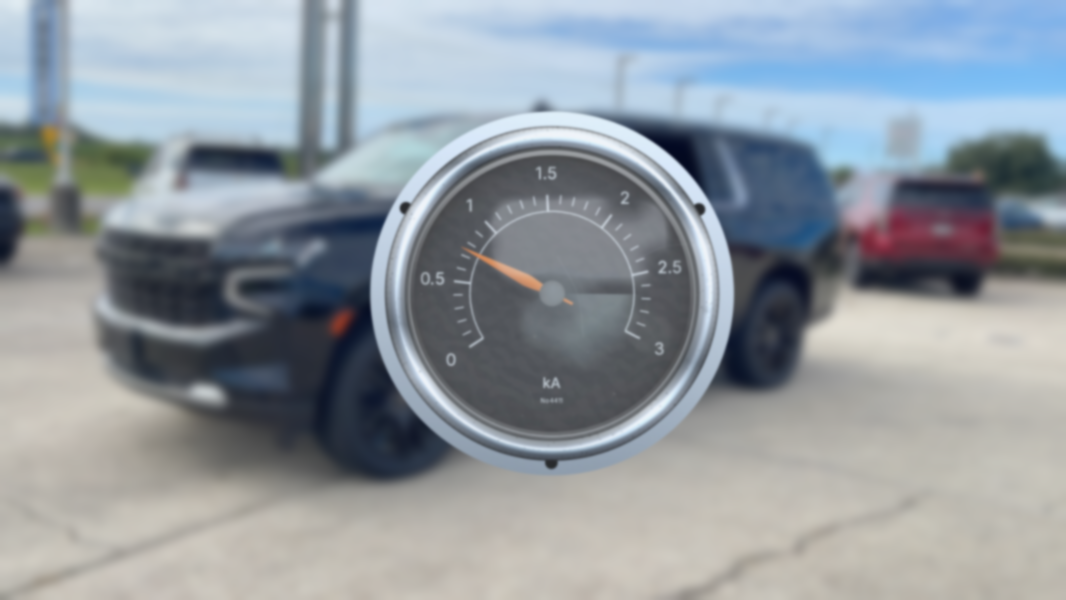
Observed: kA 0.75
